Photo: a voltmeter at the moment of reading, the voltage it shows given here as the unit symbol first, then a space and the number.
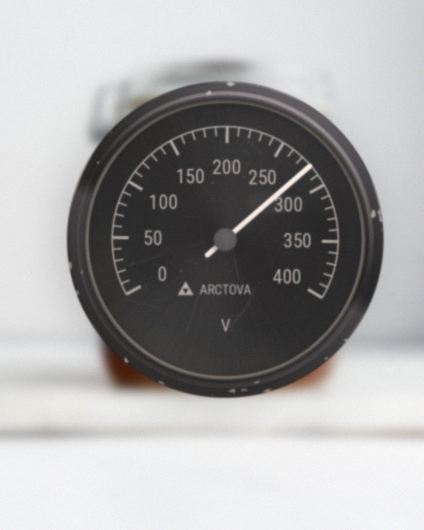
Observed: V 280
